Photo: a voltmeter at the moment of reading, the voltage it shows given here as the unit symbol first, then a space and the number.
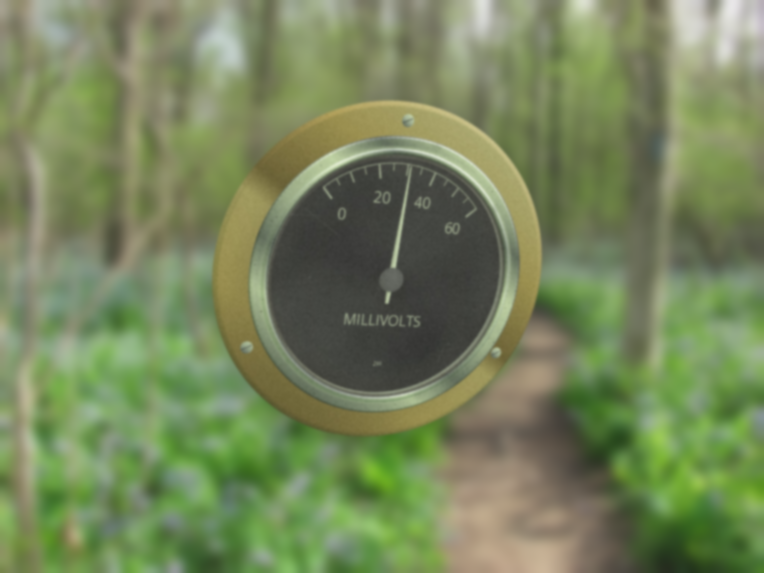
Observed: mV 30
